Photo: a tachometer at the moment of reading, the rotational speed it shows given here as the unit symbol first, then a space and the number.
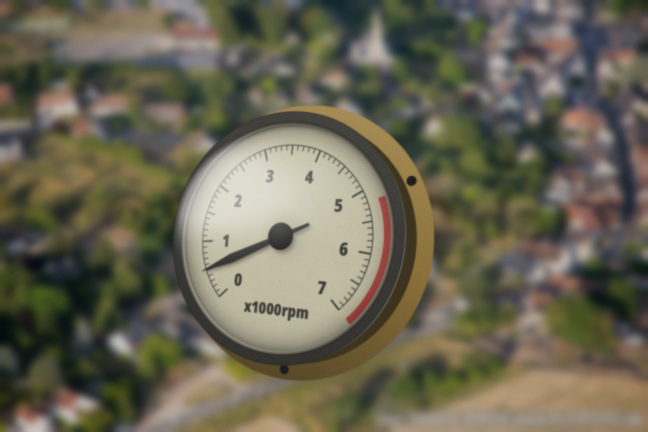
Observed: rpm 500
